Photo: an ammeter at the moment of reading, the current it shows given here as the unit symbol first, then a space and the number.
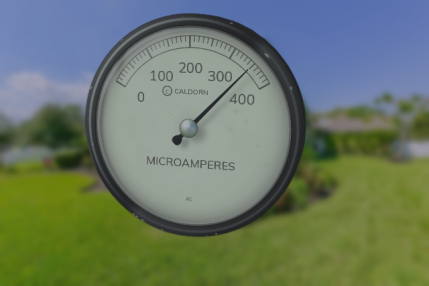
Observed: µA 350
